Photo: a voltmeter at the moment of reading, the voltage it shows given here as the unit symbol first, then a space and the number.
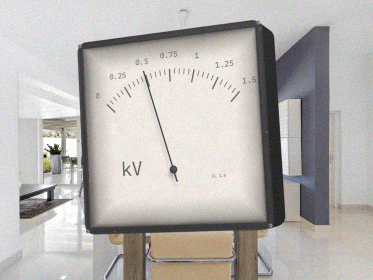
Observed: kV 0.5
